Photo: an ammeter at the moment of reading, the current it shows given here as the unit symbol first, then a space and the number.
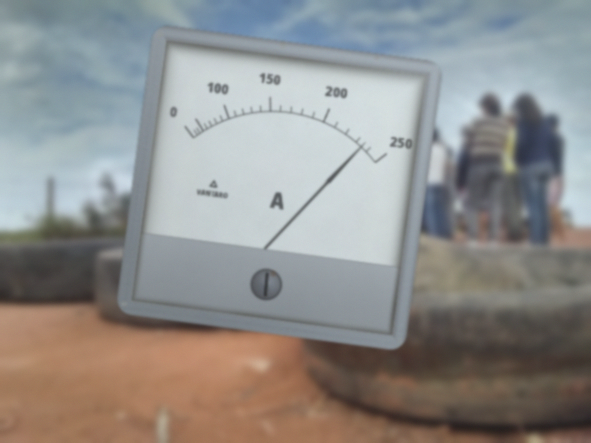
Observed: A 235
